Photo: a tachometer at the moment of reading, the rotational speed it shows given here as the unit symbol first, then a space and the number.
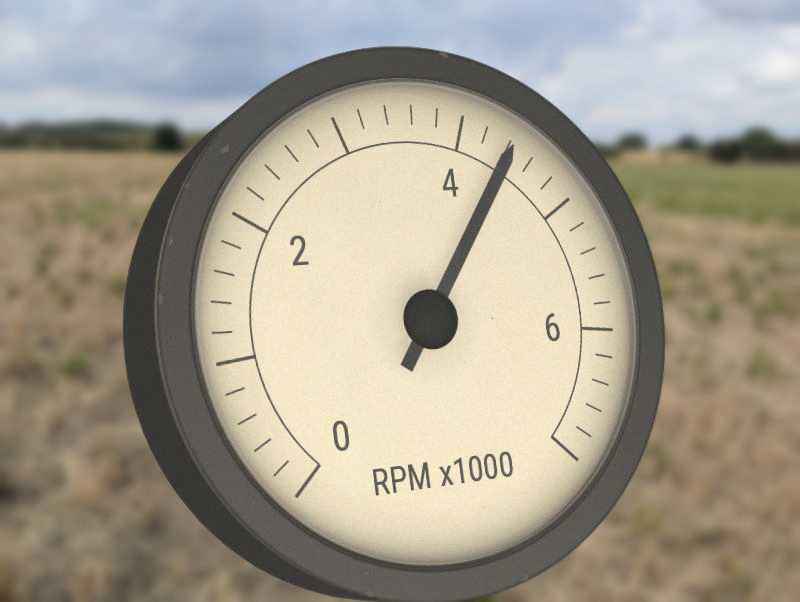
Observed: rpm 4400
